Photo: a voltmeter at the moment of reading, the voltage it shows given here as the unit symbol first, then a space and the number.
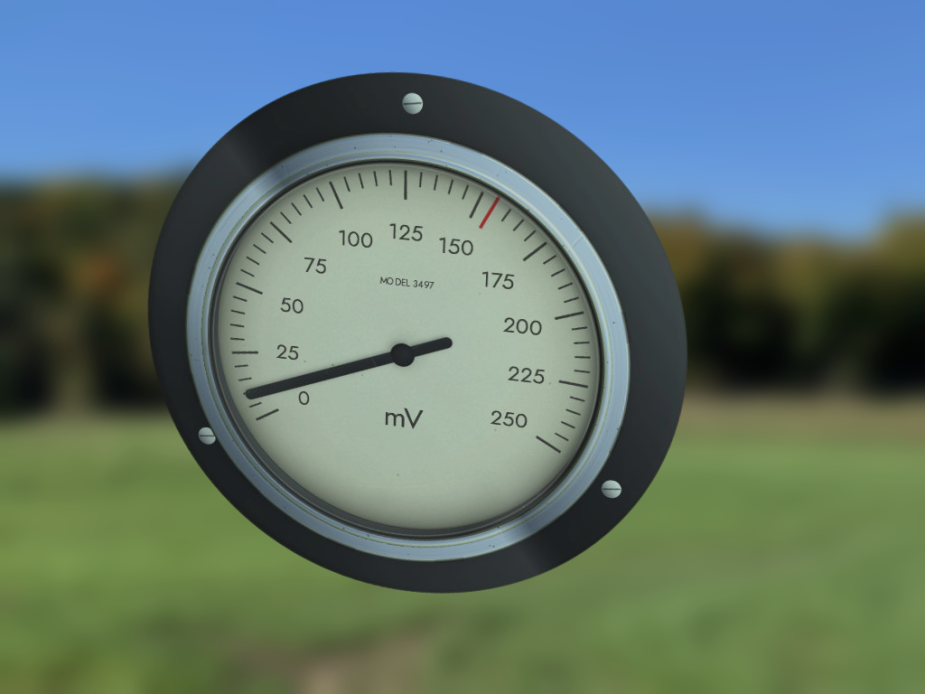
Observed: mV 10
